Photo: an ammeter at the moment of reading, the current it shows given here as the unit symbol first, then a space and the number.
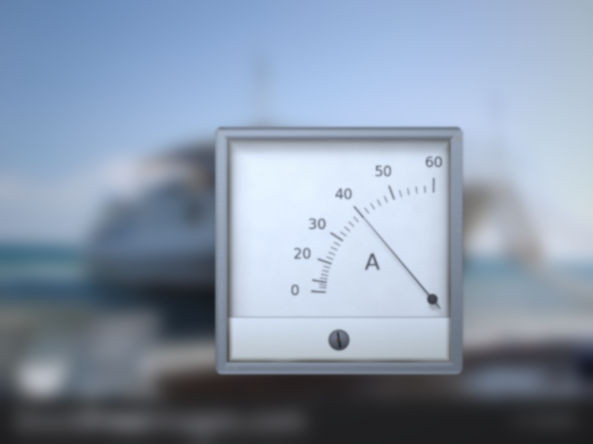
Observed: A 40
